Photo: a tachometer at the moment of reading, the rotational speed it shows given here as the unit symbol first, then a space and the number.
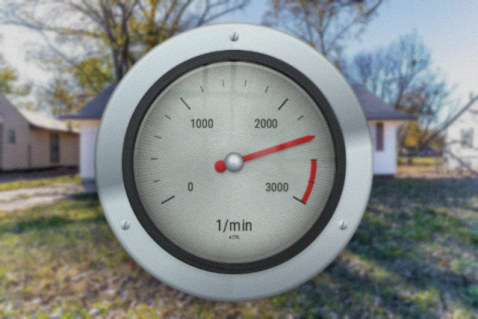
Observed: rpm 2400
